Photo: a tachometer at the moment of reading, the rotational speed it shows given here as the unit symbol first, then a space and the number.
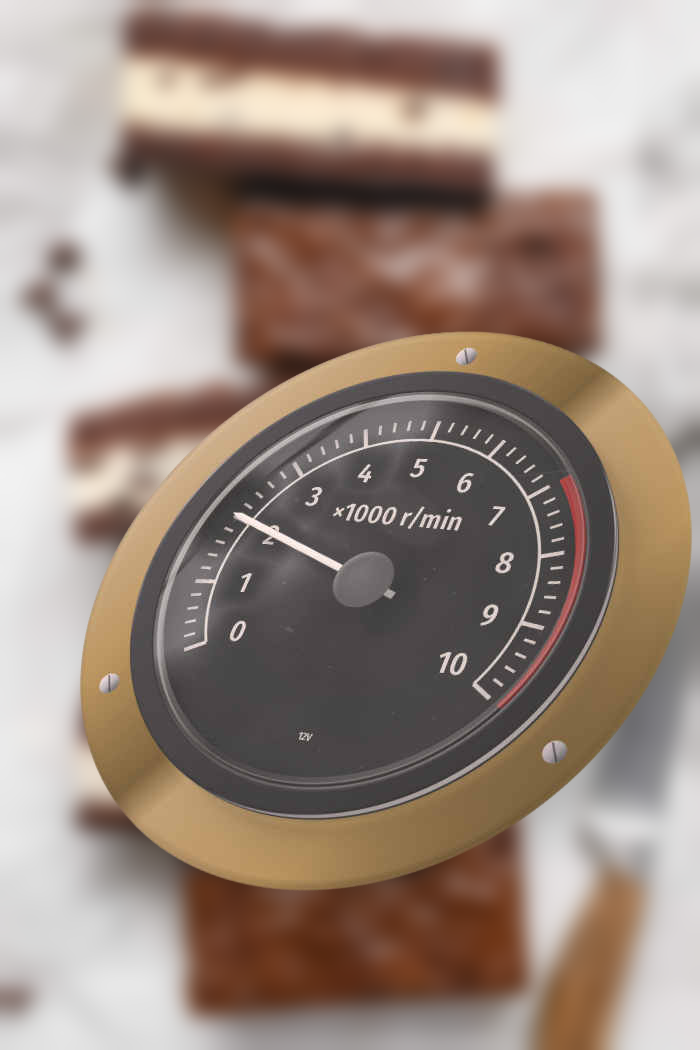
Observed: rpm 2000
